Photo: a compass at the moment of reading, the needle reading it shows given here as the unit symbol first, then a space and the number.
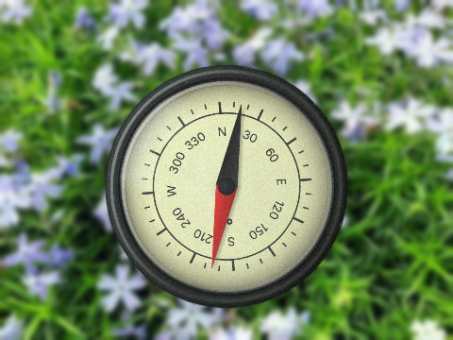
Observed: ° 195
